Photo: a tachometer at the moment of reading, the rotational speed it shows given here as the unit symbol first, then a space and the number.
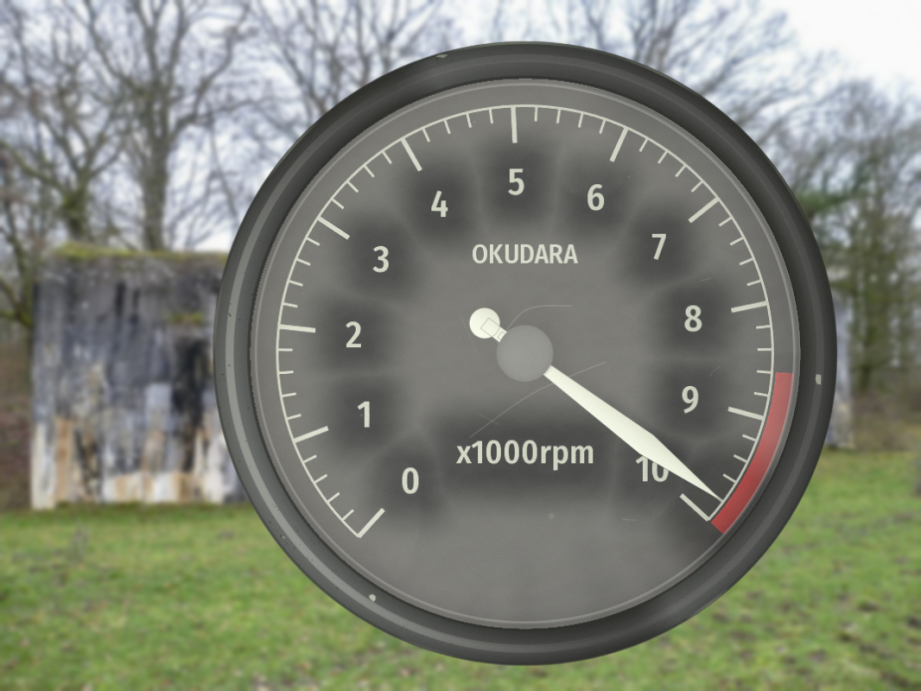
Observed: rpm 9800
